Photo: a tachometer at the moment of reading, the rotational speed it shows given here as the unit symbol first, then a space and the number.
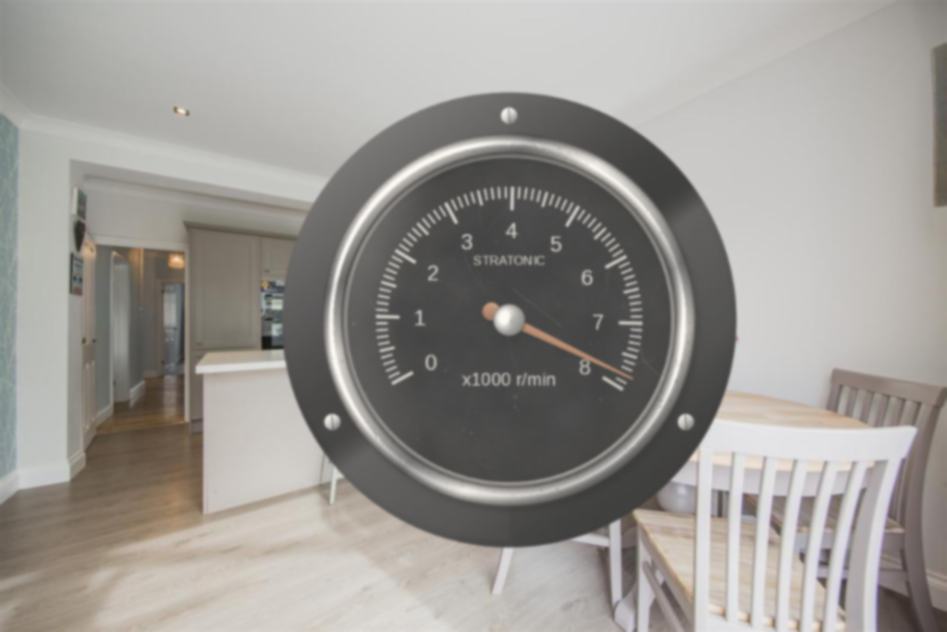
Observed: rpm 7800
